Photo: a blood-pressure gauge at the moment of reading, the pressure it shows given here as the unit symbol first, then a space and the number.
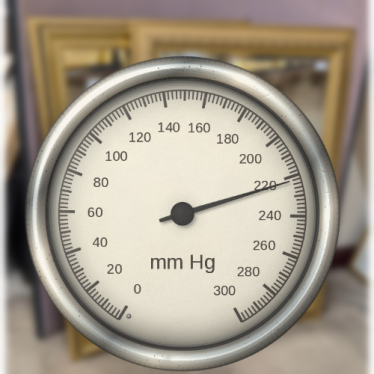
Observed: mmHg 222
